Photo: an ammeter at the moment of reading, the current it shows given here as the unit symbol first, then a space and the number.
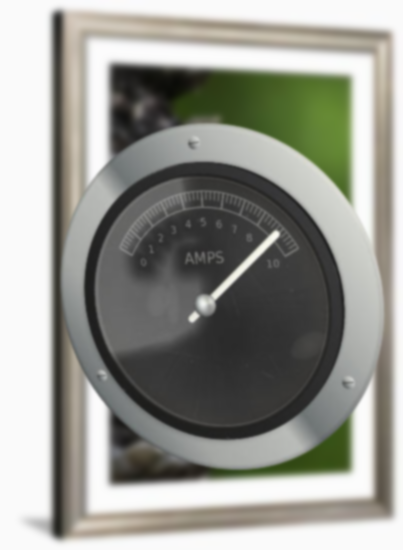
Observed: A 9
